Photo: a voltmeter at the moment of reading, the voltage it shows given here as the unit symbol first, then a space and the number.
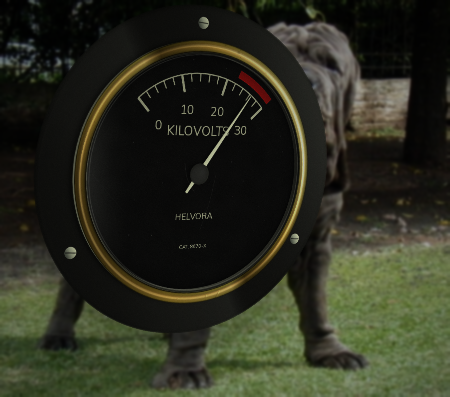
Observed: kV 26
